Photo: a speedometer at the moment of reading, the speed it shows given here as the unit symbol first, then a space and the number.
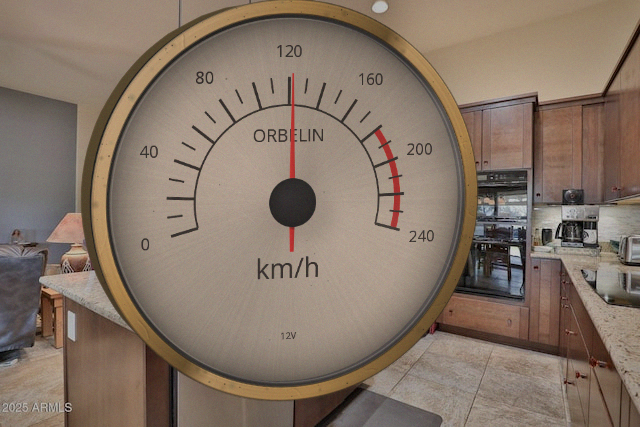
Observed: km/h 120
